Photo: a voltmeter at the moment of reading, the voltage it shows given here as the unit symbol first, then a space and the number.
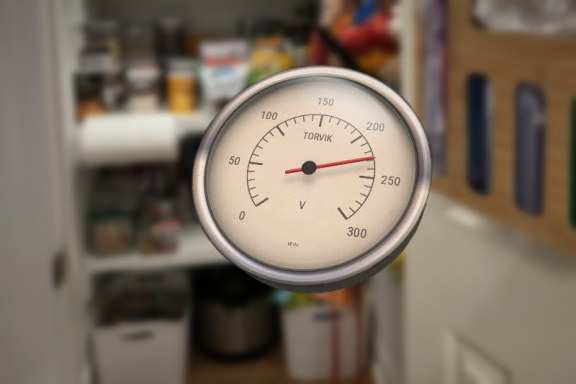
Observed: V 230
